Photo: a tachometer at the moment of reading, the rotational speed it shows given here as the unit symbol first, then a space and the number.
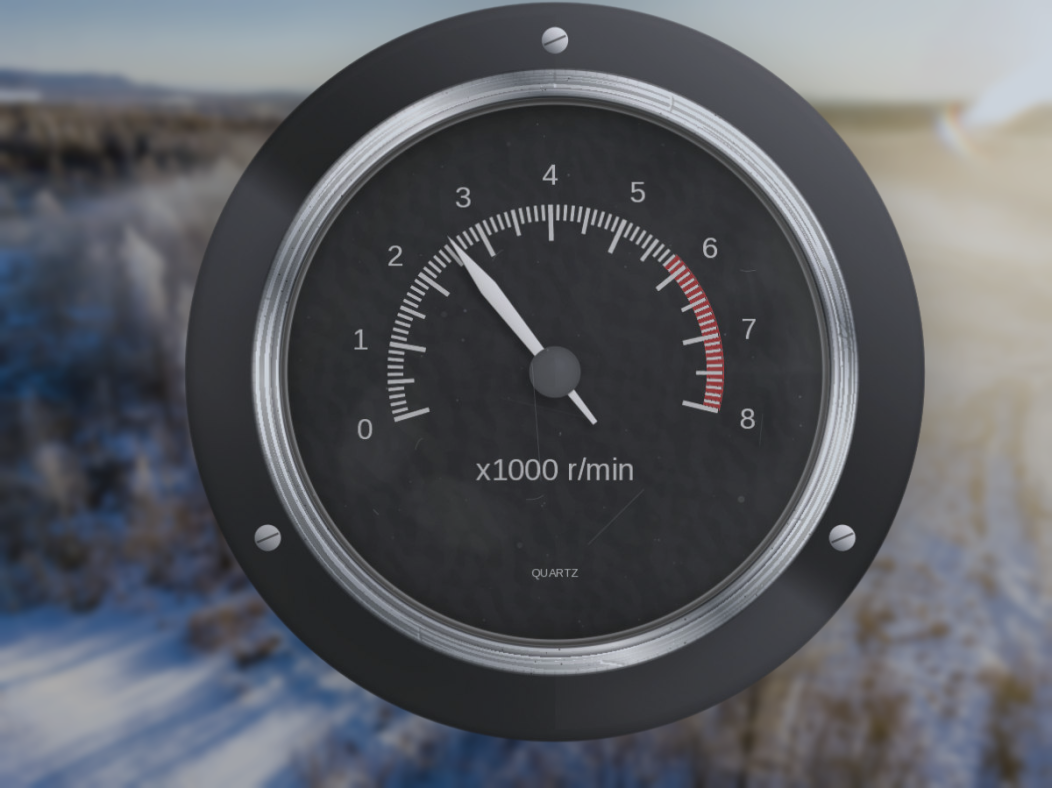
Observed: rpm 2600
